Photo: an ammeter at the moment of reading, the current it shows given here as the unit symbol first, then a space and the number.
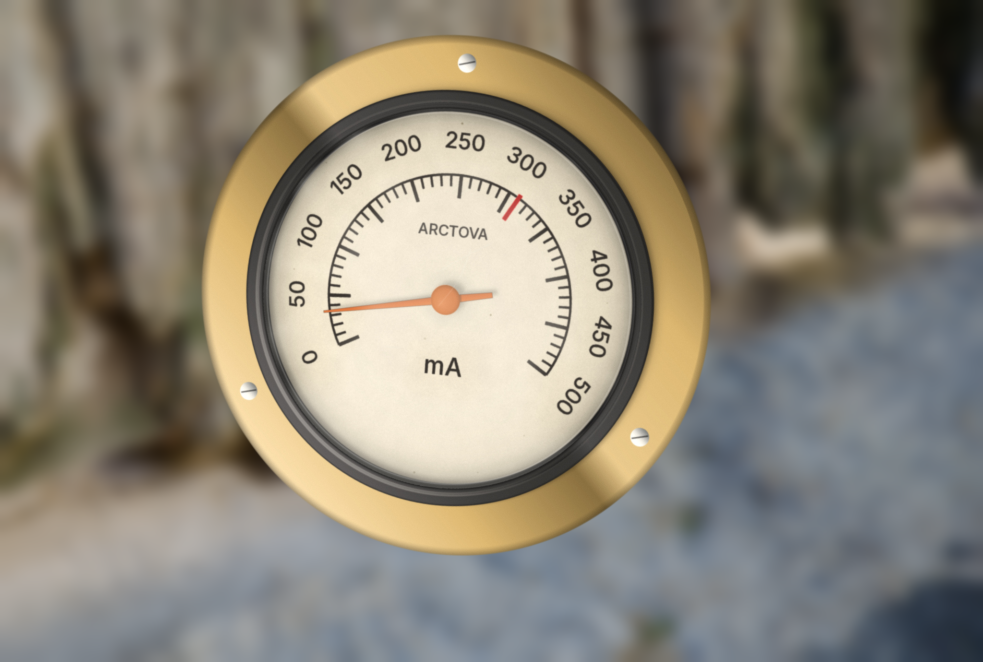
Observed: mA 35
